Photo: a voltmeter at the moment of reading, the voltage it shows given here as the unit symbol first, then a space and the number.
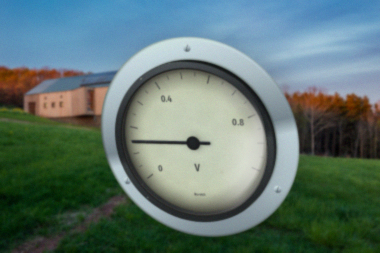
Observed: V 0.15
